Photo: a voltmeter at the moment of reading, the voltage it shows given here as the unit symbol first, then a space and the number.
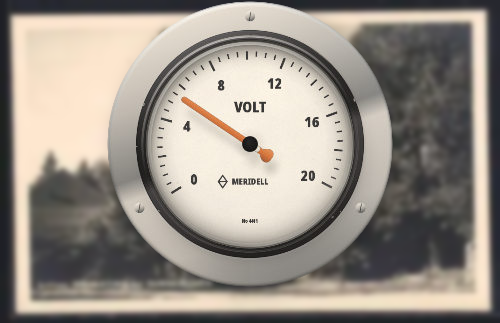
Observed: V 5.5
